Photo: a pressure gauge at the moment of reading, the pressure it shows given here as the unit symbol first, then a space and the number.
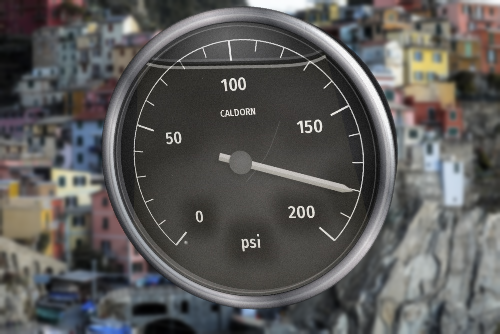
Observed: psi 180
